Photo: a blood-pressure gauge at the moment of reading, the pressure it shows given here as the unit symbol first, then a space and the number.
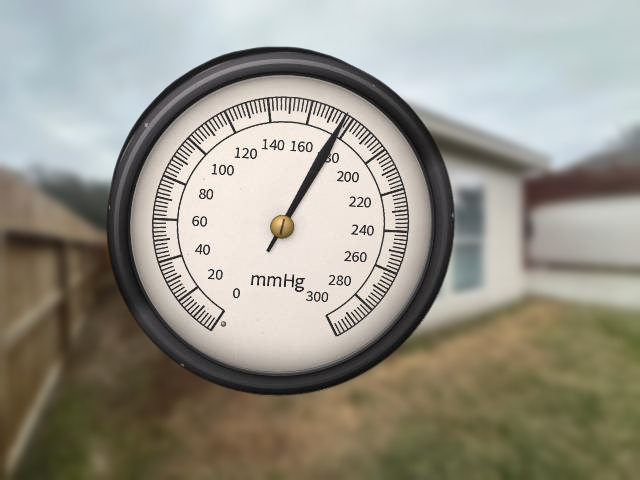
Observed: mmHg 176
